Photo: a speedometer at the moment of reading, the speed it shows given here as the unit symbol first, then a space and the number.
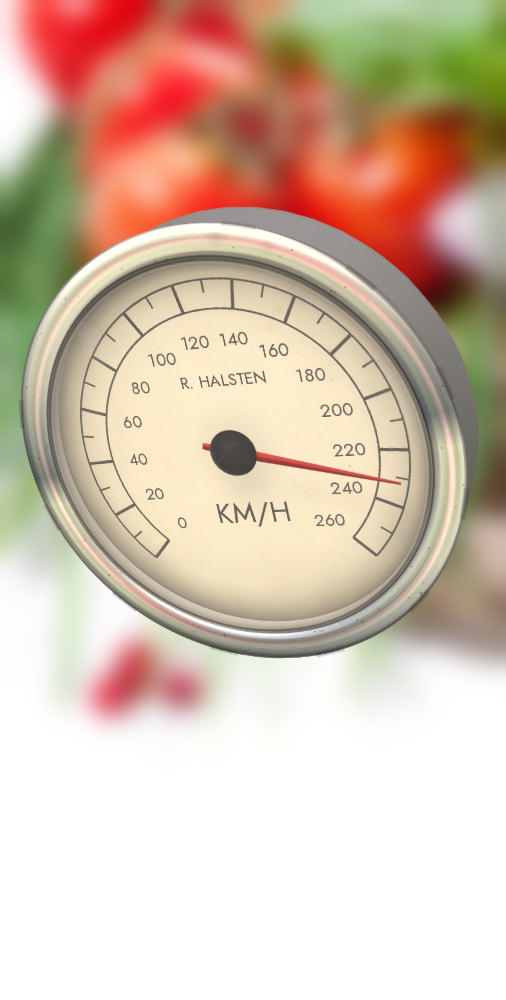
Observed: km/h 230
